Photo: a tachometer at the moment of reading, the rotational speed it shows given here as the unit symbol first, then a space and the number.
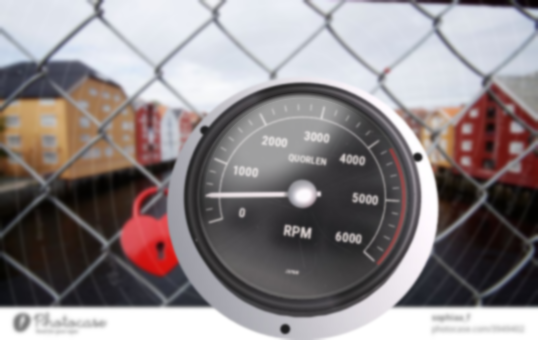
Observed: rpm 400
